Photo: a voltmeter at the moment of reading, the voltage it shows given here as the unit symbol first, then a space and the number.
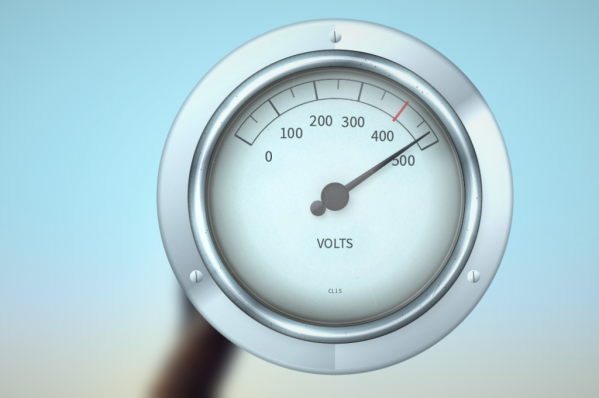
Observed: V 475
